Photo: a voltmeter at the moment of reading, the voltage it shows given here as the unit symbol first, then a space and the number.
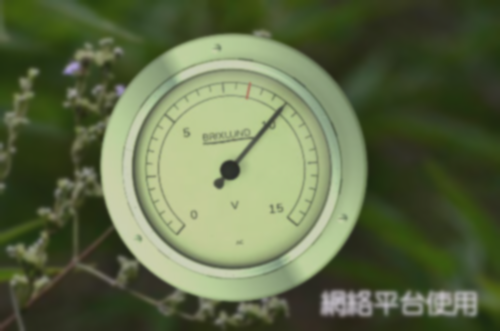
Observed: V 10
